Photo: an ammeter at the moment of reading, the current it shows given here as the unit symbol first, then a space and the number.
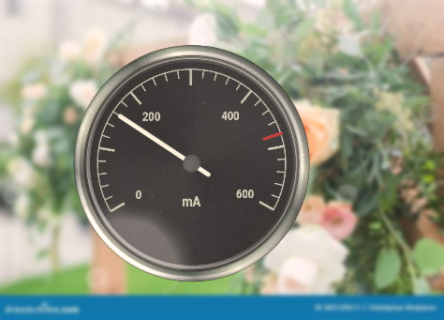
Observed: mA 160
